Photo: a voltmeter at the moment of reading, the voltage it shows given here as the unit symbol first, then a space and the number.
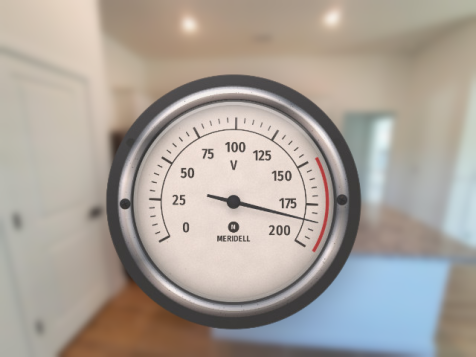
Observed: V 185
